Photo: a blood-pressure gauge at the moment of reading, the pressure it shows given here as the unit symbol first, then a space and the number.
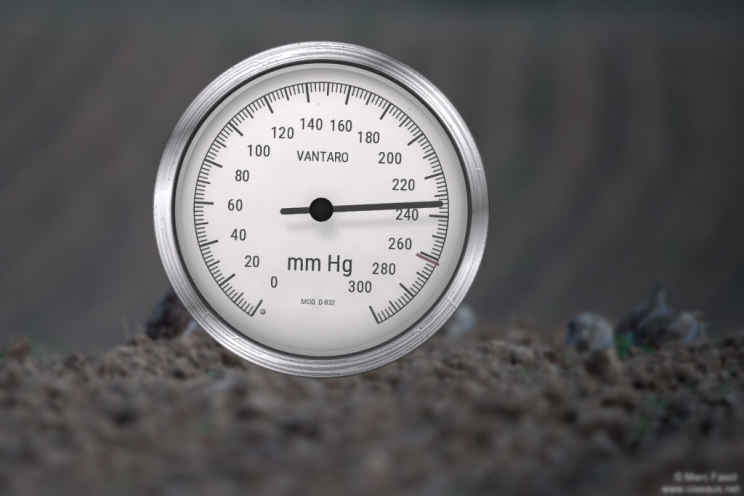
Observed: mmHg 234
